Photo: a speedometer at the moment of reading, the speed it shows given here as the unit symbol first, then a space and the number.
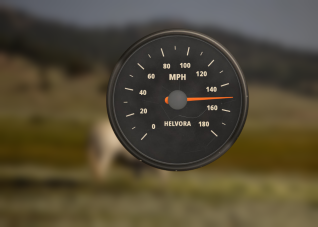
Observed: mph 150
